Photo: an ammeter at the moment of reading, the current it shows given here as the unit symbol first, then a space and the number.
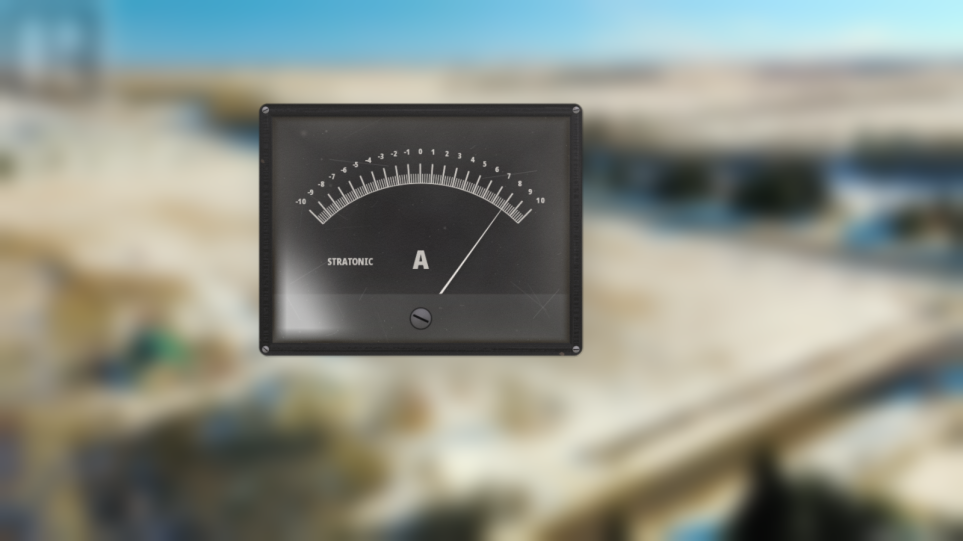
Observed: A 8
